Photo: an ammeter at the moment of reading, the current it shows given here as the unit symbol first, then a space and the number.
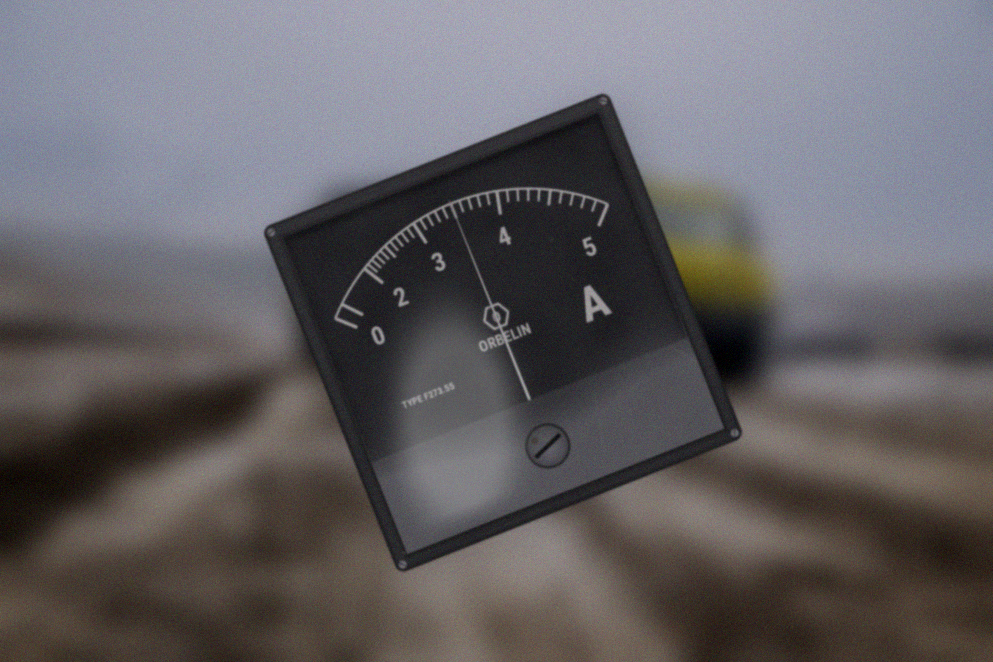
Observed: A 3.5
